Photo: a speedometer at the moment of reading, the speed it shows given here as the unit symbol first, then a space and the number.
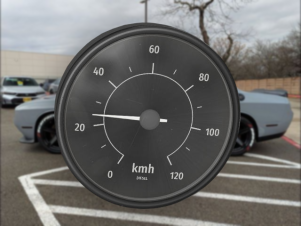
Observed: km/h 25
